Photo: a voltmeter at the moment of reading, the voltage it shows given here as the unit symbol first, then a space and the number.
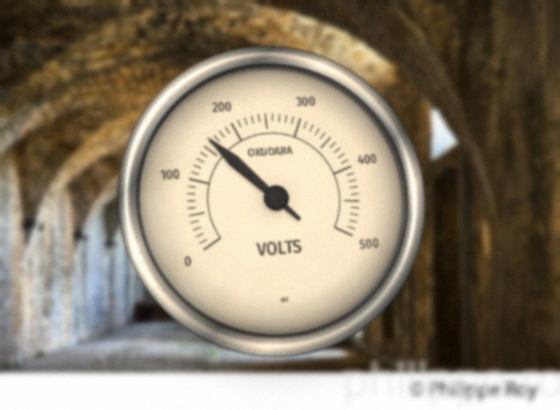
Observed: V 160
